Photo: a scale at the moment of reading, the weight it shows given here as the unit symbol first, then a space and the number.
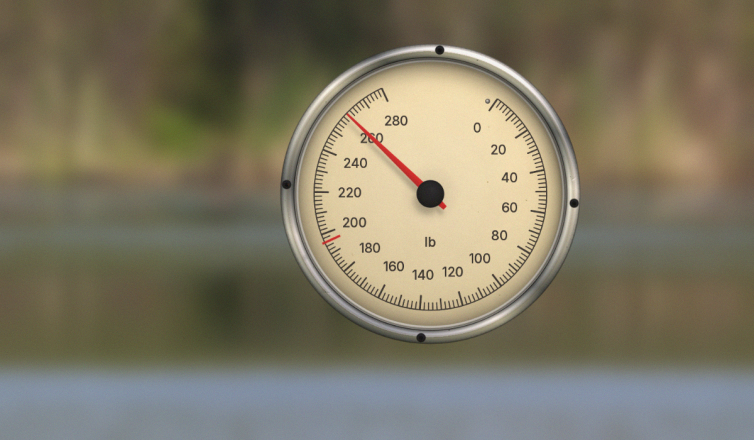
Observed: lb 260
